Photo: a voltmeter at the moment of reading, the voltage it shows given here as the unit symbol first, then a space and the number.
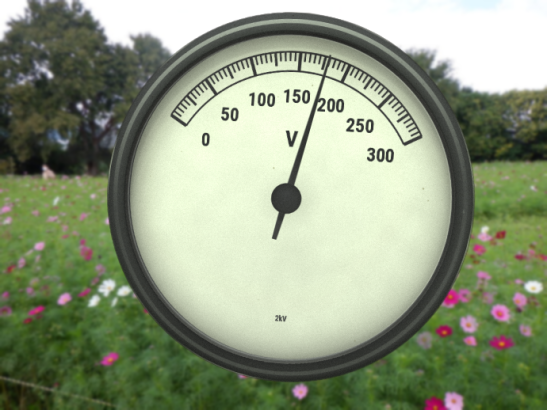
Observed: V 180
